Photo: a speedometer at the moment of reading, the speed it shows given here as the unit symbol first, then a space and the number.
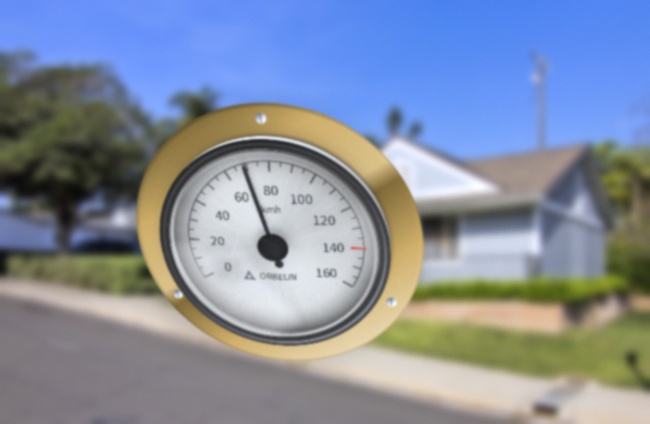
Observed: km/h 70
